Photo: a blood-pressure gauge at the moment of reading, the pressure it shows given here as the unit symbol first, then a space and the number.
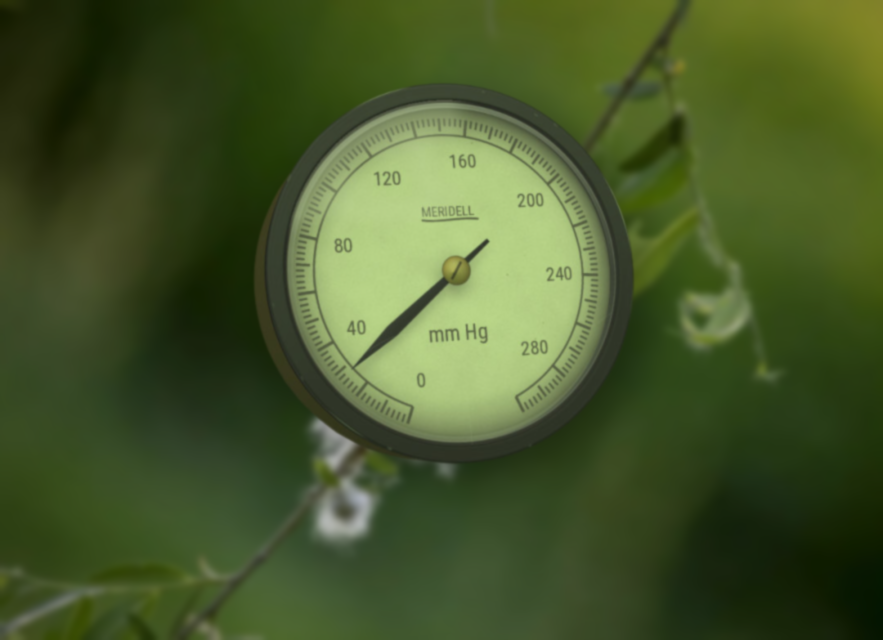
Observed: mmHg 28
